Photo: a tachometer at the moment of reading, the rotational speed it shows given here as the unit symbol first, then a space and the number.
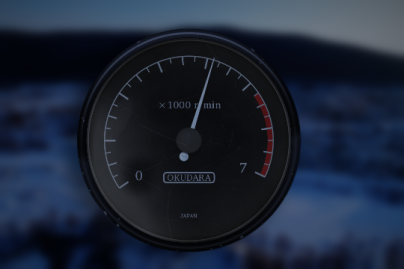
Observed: rpm 4125
